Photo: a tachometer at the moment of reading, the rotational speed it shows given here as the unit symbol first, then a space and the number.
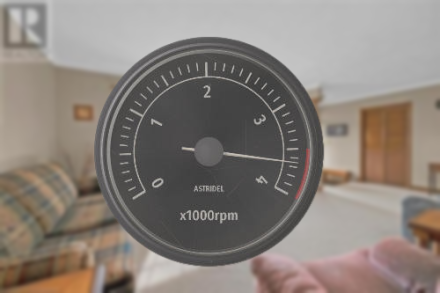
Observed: rpm 3650
